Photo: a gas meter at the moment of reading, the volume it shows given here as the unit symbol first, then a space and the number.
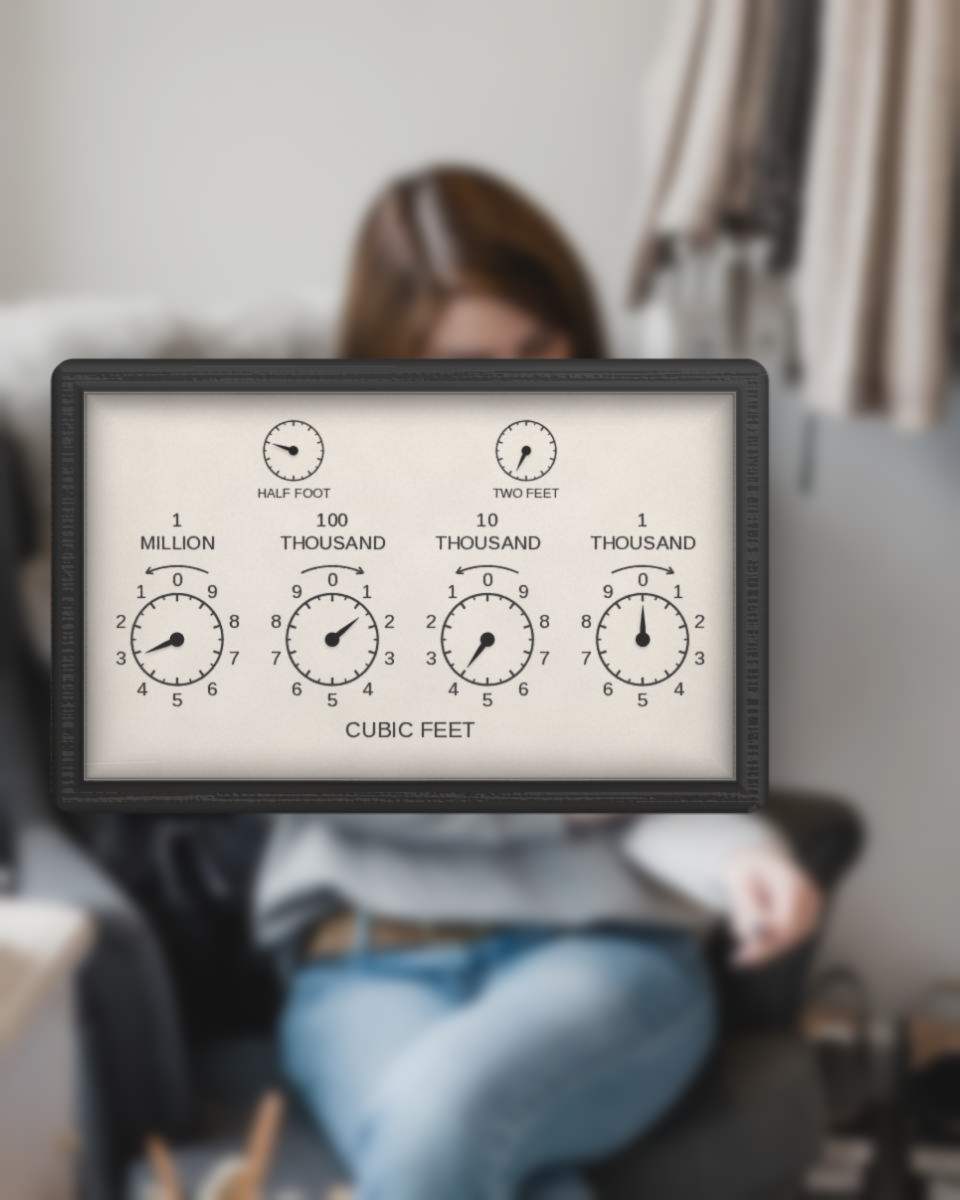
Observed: ft³ 314000
